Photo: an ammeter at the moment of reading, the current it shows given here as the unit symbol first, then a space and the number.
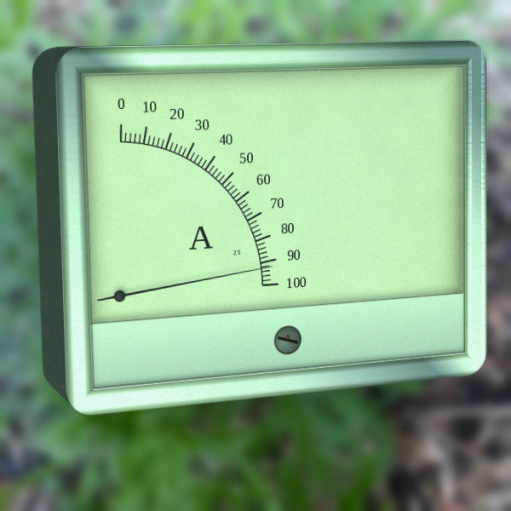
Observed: A 92
